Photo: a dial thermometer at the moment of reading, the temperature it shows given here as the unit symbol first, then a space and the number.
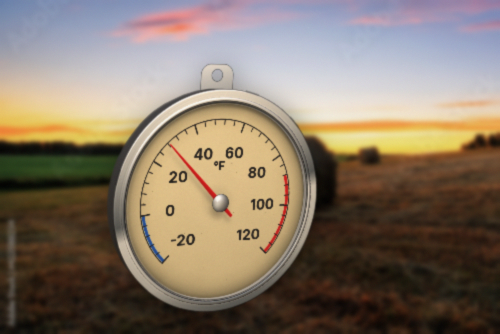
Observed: °F 28
